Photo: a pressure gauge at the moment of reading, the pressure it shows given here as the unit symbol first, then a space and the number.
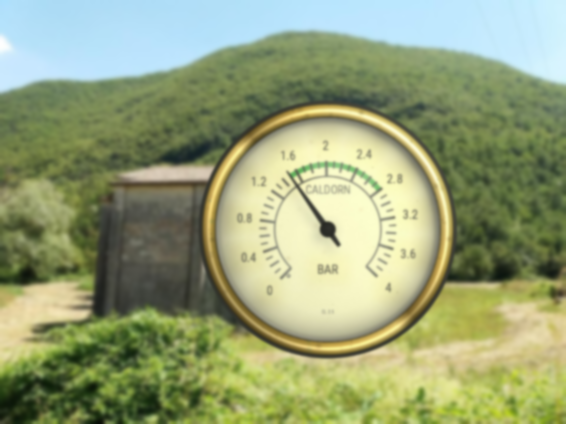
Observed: bar 1.5
